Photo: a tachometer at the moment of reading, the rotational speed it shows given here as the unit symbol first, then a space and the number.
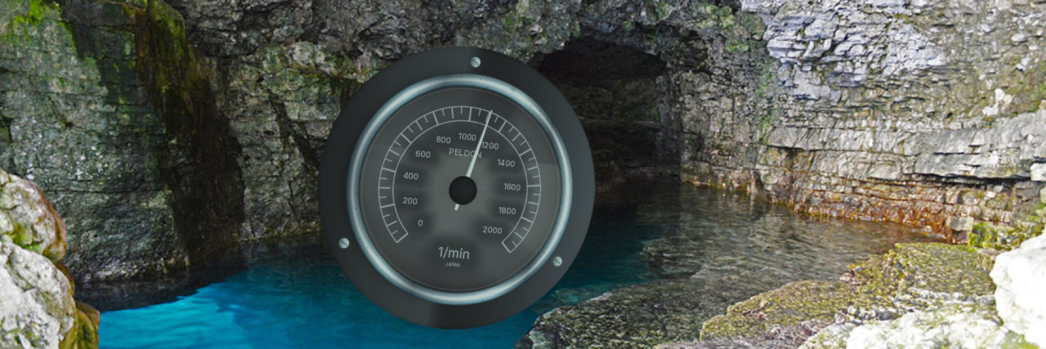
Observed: rpm 1100
